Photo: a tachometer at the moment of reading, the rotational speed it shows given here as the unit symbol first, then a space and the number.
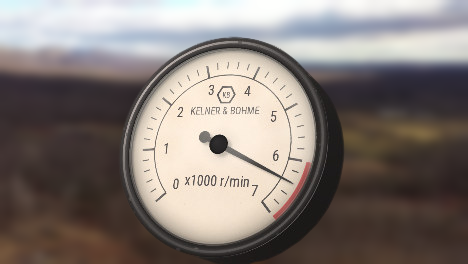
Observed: rpm 6400
